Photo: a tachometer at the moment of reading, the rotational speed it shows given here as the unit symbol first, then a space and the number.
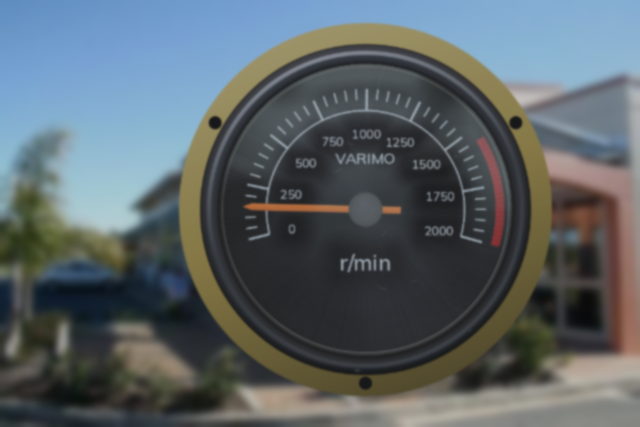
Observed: rpm 150
